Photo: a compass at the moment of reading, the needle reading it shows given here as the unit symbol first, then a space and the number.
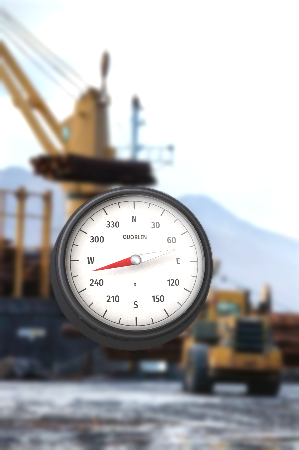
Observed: ° 255
